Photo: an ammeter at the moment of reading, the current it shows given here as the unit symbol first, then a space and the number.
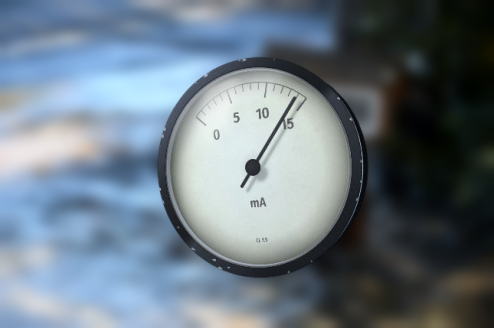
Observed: mA 14
